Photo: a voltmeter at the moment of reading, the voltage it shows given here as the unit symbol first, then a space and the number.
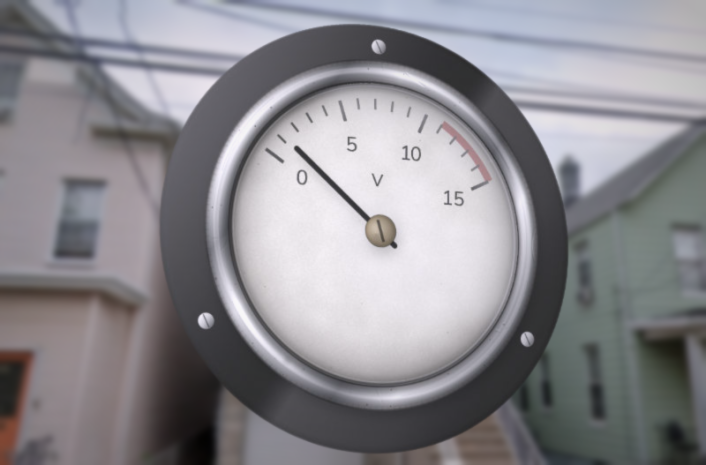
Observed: V 1
